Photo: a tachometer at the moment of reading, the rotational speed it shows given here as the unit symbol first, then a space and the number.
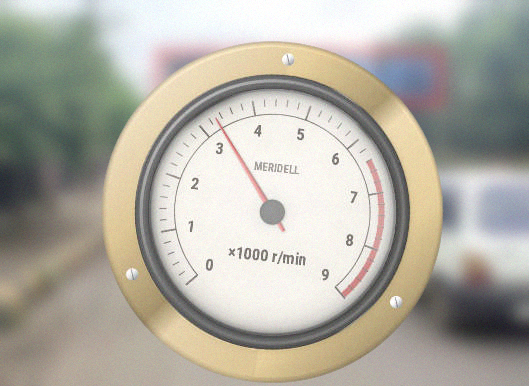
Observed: rpm 3300
